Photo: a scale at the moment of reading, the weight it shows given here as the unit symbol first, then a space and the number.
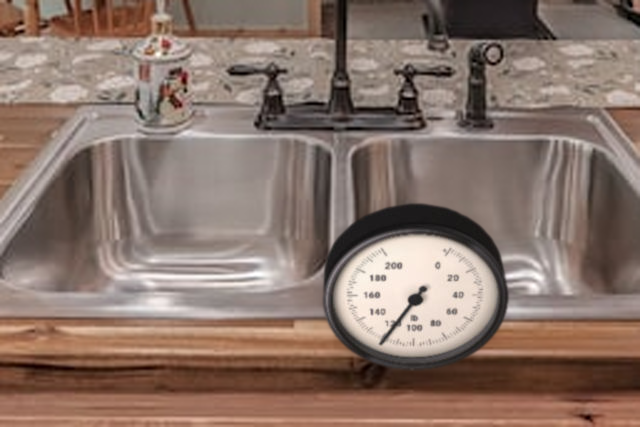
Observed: lb 120
